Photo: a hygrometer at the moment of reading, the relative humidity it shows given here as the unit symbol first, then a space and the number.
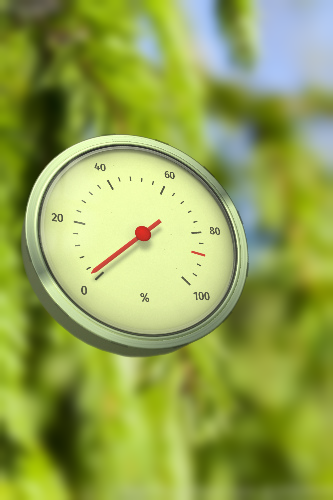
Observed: % 2
